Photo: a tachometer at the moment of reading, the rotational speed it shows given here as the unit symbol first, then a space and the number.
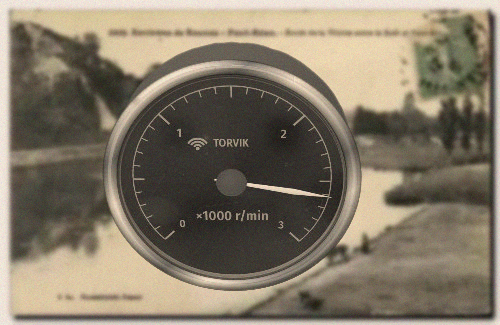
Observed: rpm 2600
